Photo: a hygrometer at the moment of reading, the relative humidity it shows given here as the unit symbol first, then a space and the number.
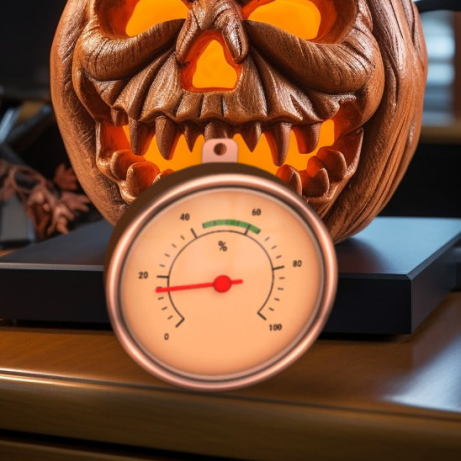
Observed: % 16
